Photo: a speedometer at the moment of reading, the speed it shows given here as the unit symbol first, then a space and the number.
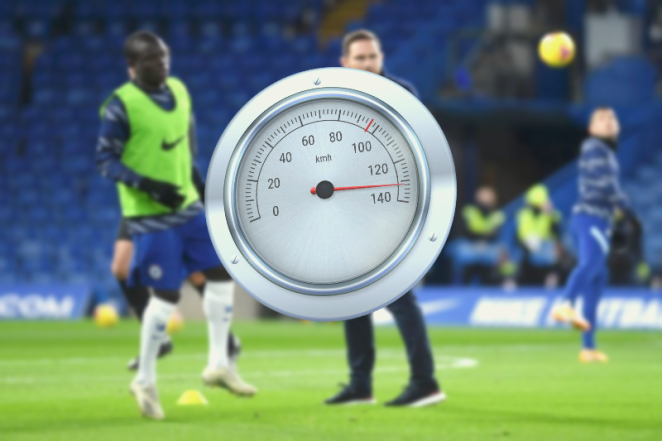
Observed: km/h 132
